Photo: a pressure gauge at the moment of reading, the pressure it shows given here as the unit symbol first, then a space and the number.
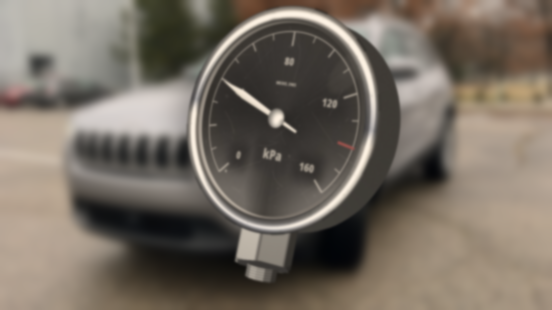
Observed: kPa 40
